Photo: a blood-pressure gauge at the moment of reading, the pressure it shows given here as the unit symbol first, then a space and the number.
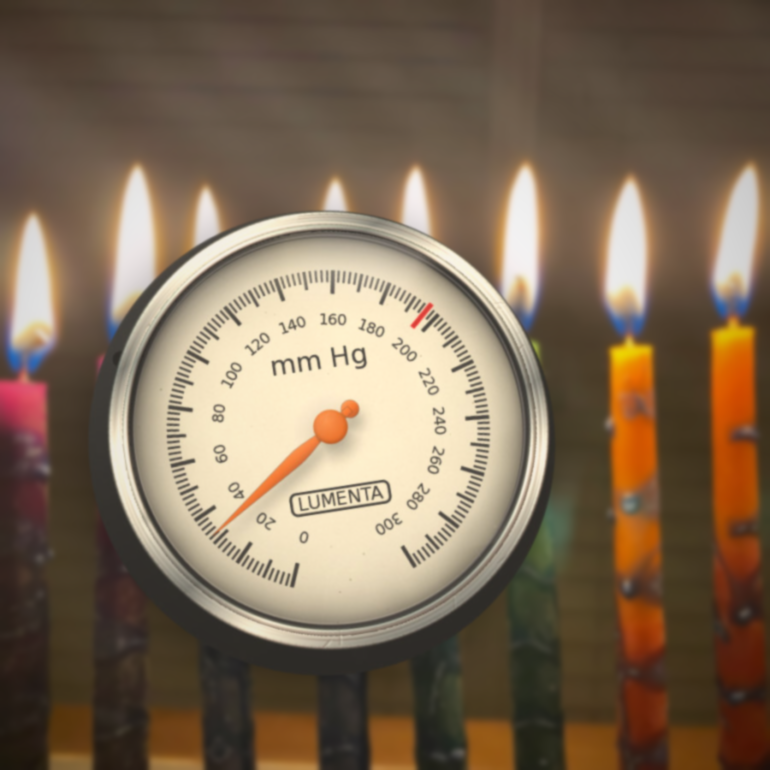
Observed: mmHg 32
